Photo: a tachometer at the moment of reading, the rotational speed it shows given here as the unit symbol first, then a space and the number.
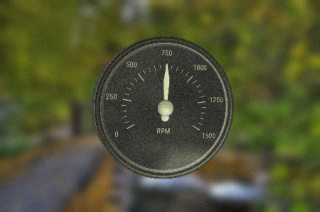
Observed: rpm 750
